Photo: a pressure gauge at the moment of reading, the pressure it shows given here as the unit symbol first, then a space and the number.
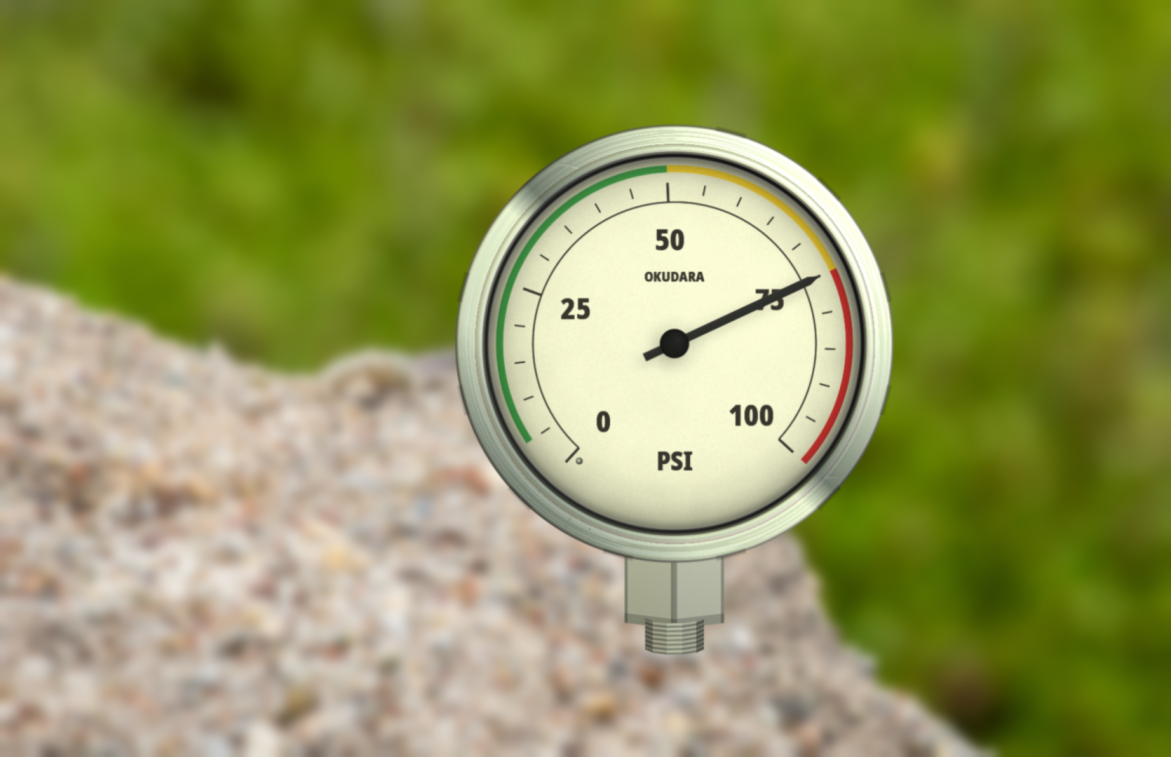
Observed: psi 75
